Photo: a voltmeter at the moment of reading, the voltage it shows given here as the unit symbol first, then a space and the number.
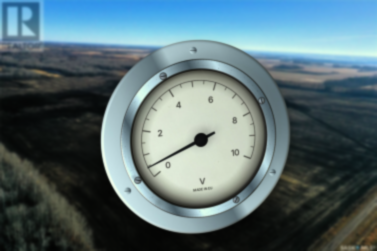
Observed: V 0.5
